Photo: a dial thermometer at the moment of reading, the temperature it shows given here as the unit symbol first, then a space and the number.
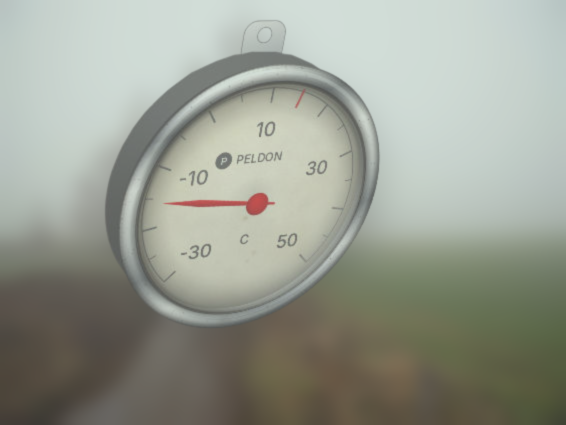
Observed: °C -15
